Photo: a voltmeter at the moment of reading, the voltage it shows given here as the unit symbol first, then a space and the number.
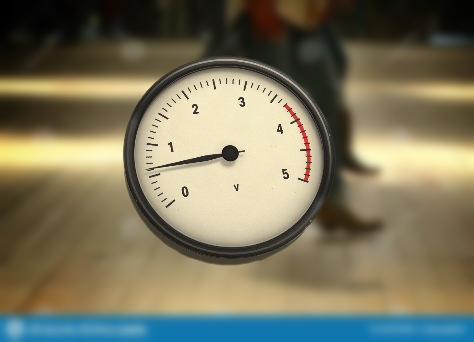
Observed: V 0.6
